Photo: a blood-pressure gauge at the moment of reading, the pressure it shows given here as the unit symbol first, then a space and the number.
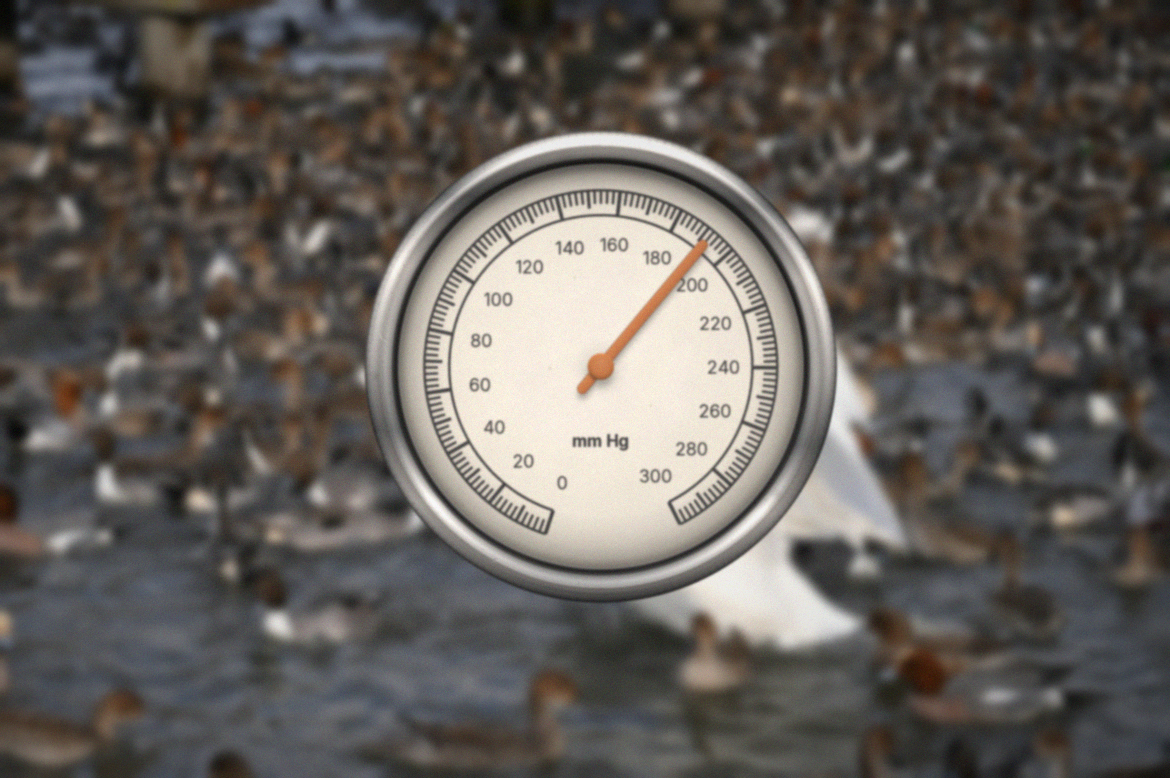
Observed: mmHg 192
